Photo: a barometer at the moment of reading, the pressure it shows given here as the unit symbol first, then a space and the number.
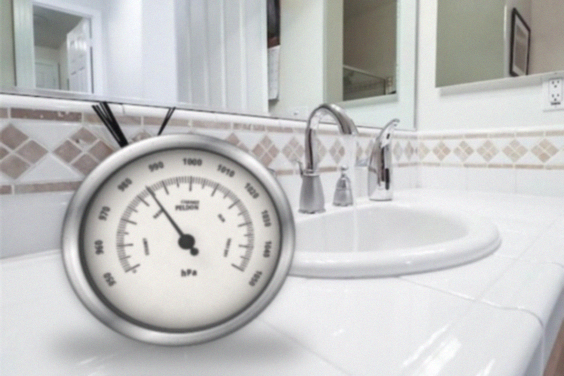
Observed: hPa 985
